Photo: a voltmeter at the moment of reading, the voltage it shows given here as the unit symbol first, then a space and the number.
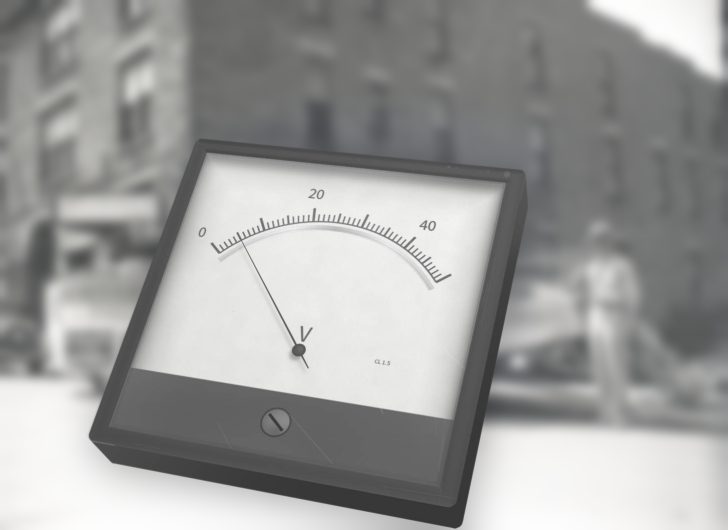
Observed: V 5
